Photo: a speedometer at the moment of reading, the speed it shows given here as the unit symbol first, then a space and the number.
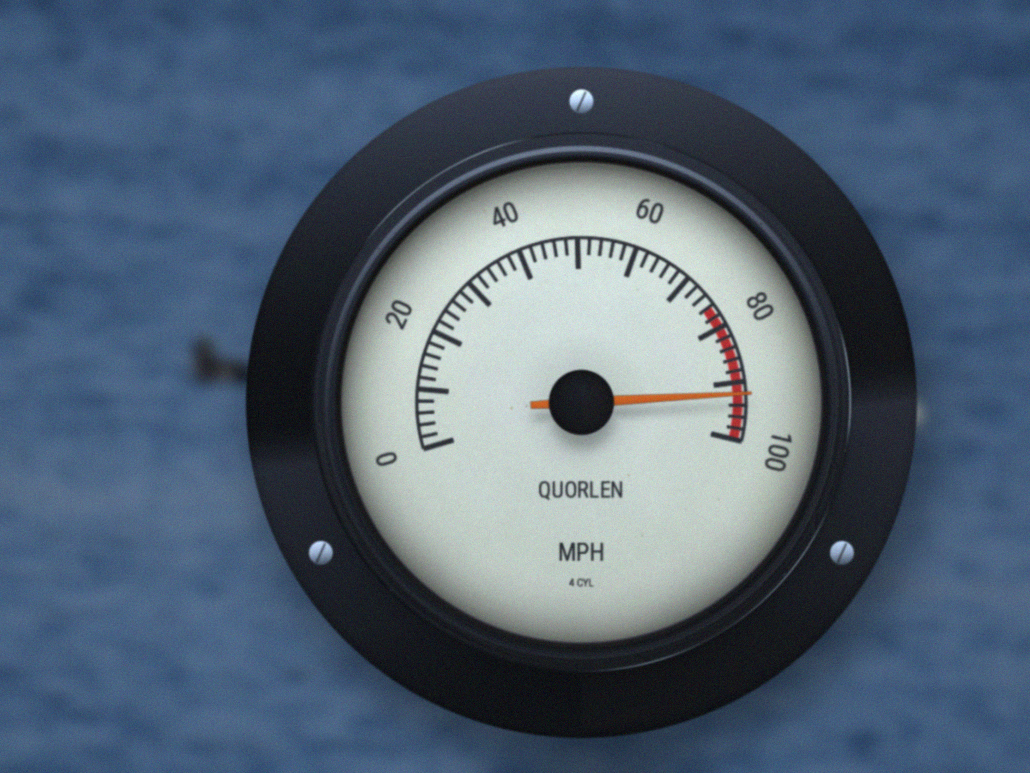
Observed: mph 92
